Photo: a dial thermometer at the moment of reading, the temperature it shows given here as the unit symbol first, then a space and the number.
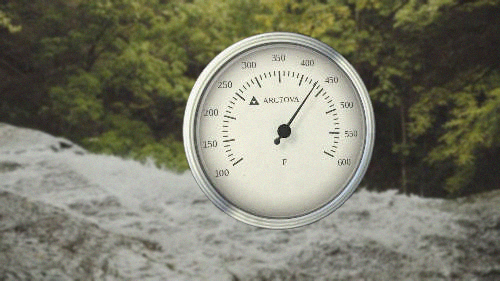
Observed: °F 430
